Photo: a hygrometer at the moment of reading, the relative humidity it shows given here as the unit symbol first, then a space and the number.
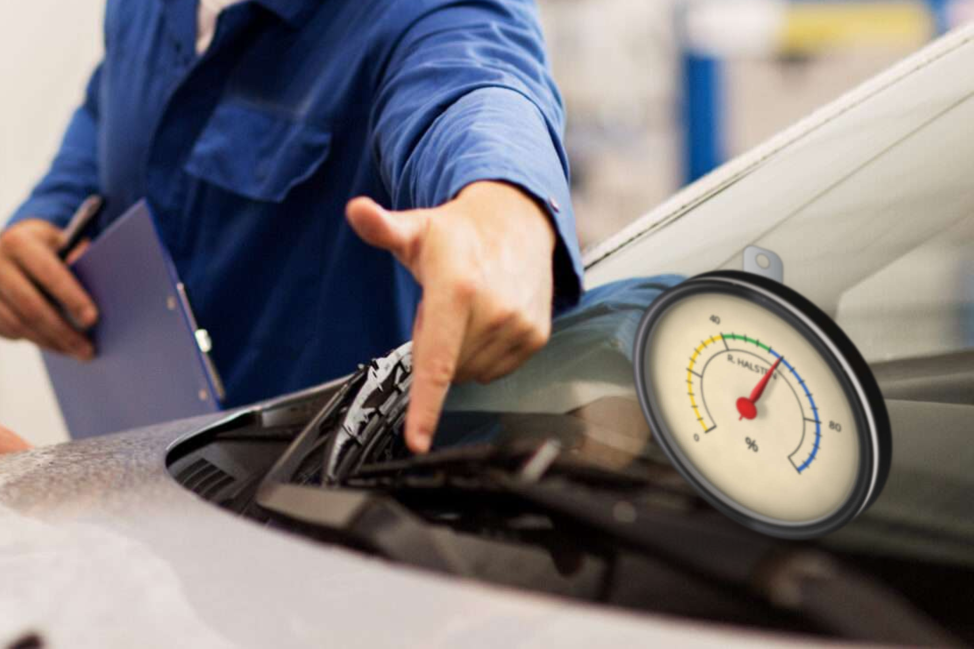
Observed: % 60
